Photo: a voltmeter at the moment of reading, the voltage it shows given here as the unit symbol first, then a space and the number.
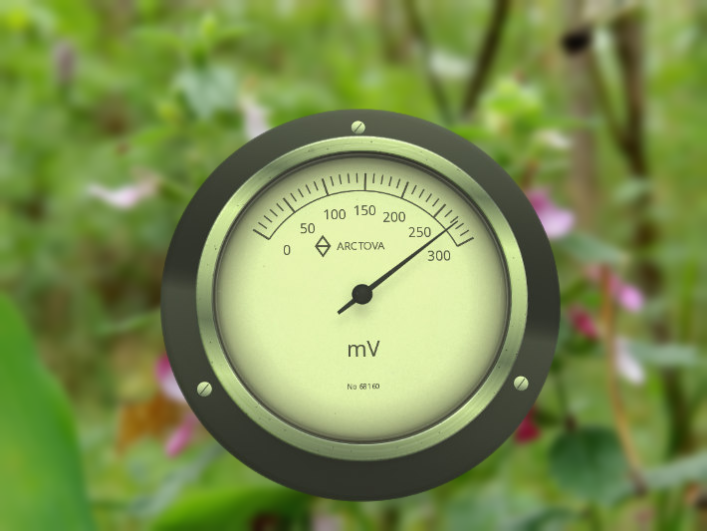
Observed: mV 275
